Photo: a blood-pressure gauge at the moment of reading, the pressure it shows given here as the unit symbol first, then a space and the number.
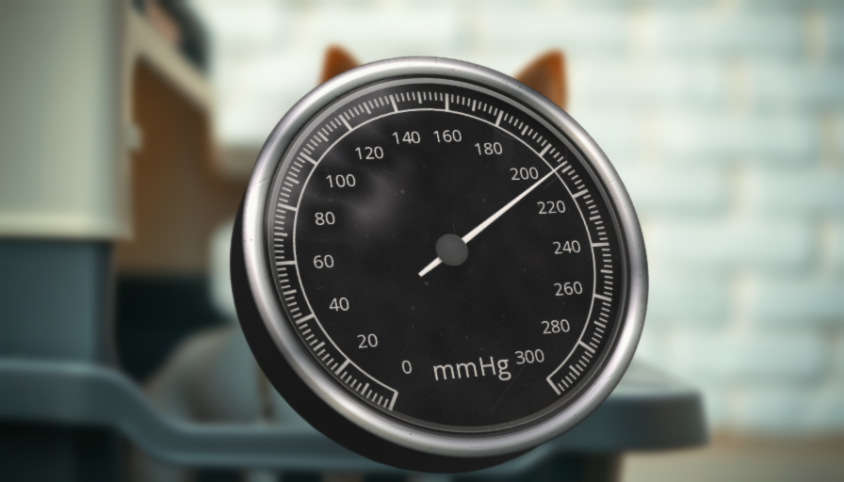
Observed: mmHg 208
